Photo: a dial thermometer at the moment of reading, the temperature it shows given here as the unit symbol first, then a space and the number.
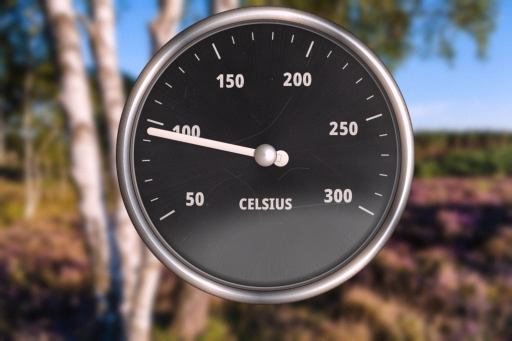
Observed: °C 95
